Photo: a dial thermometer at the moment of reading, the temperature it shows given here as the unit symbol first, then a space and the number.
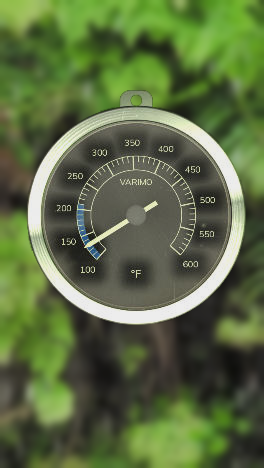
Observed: °F 130
